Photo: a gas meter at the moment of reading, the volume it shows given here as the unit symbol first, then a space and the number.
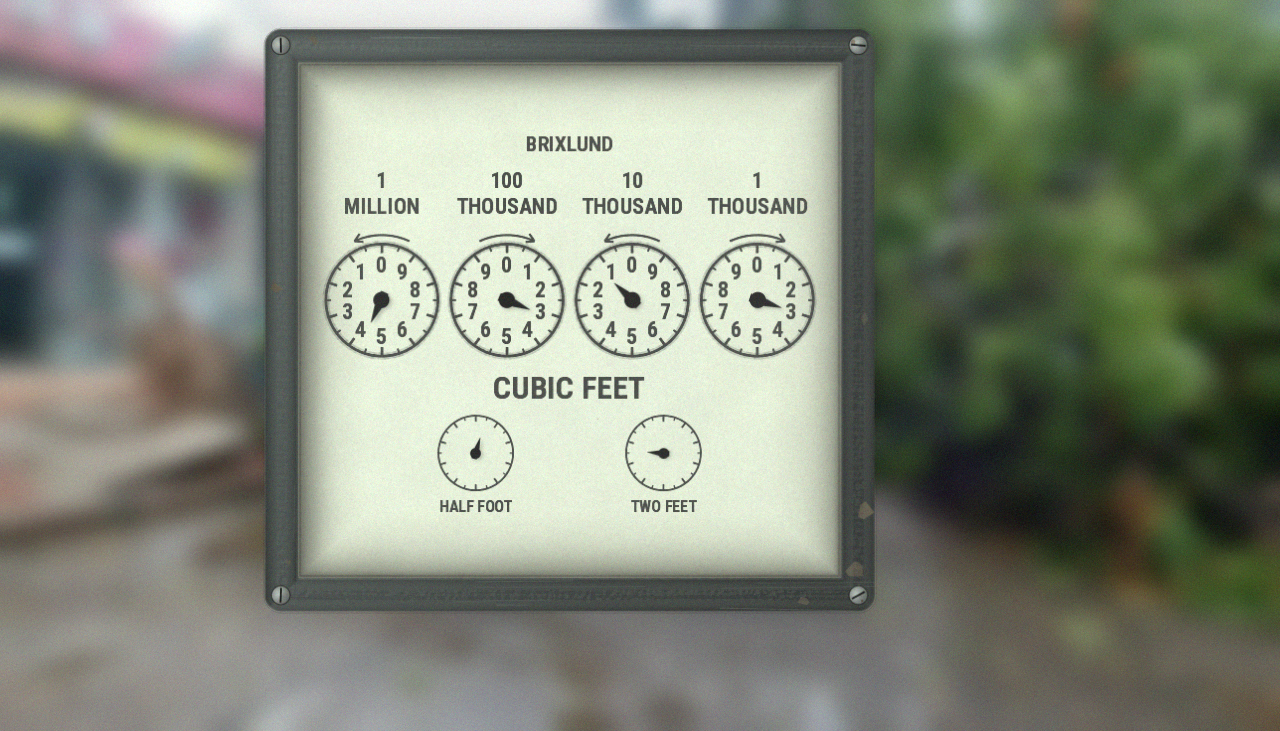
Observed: ft³ 431300
